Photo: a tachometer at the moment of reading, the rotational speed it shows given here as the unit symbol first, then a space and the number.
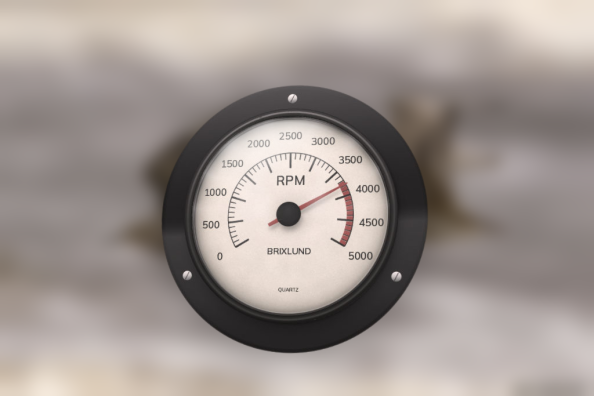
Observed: rpm 3800
